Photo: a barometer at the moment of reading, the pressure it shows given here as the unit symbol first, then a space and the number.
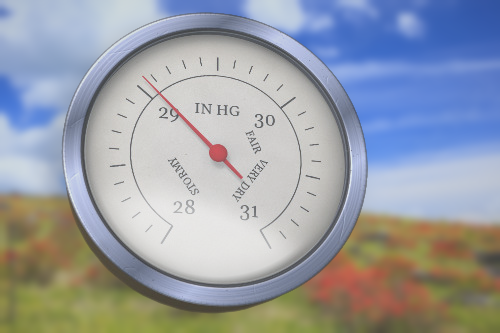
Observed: inHg 29.05
